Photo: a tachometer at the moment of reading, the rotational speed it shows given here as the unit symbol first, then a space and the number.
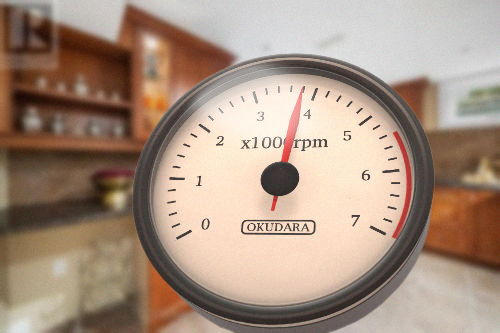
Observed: rpm 3800
